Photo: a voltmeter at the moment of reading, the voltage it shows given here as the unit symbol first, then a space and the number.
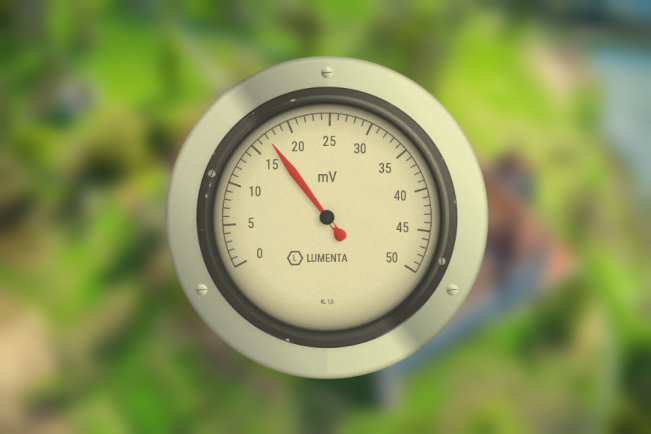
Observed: mV 17
